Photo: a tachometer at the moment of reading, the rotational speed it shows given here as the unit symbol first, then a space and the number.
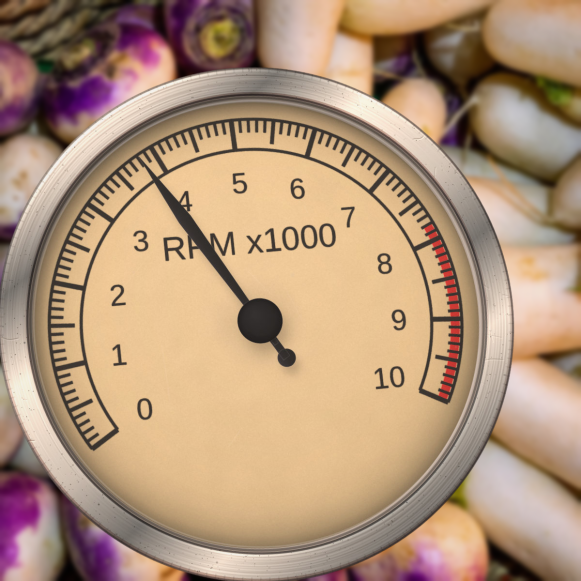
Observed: rpm 3800
